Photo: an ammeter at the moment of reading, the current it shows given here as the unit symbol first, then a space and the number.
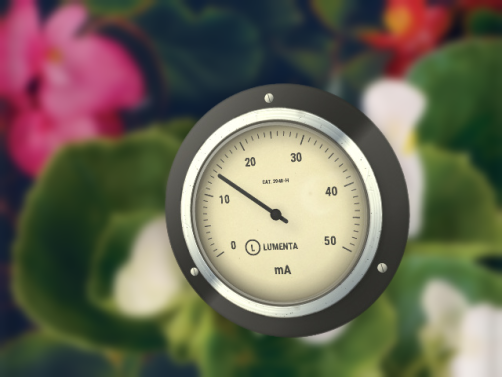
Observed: mA 14
